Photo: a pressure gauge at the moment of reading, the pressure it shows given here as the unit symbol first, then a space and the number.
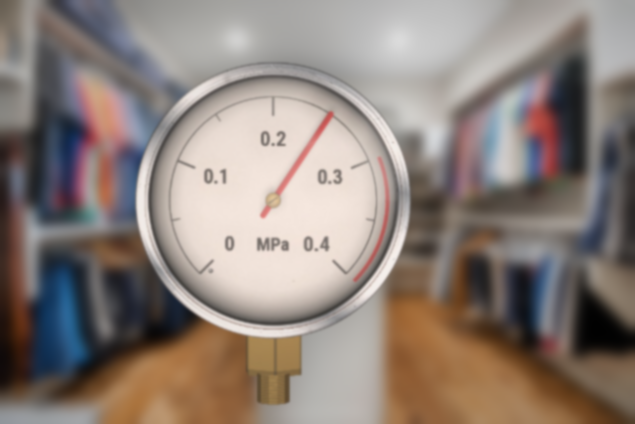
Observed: MPa 0.25
